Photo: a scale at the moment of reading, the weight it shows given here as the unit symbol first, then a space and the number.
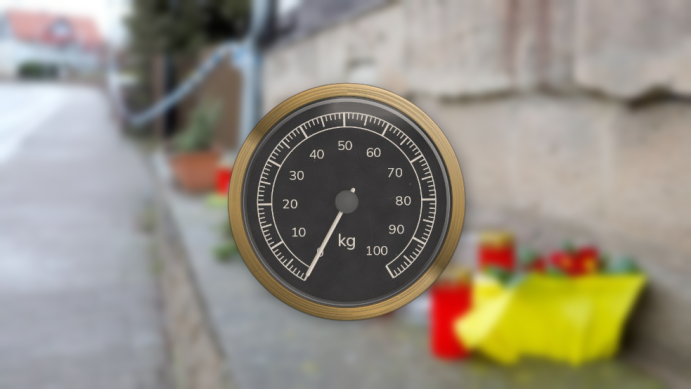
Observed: kg 0
